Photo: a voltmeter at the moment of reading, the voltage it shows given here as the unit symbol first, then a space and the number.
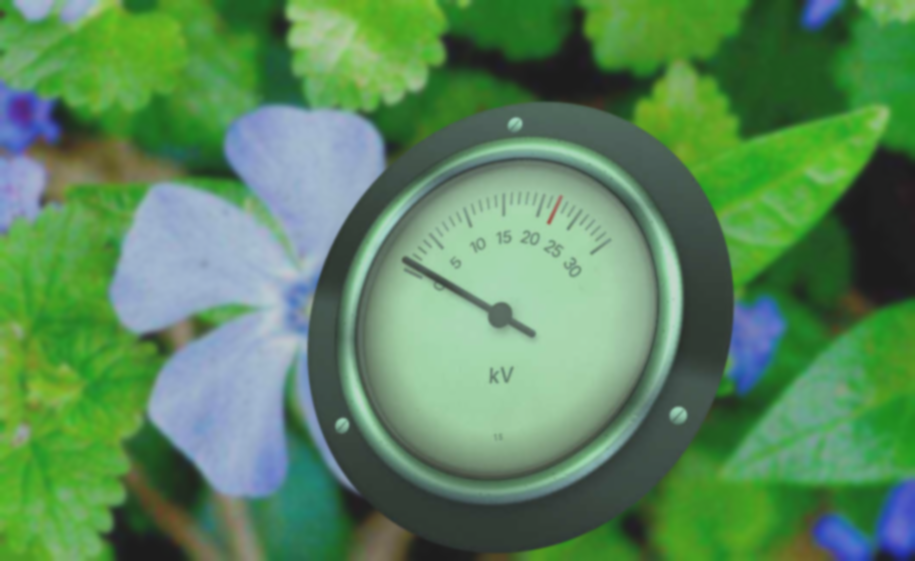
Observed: kV 1
